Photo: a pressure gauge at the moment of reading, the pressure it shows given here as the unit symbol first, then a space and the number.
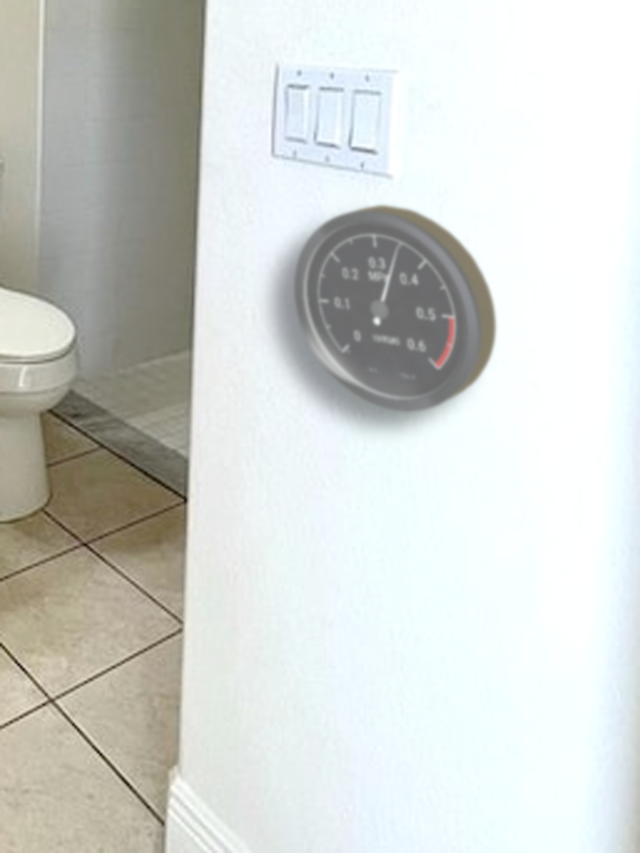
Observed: MPa 0.35
